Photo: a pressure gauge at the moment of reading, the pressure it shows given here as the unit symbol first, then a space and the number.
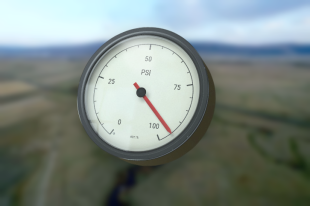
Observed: psi 95
